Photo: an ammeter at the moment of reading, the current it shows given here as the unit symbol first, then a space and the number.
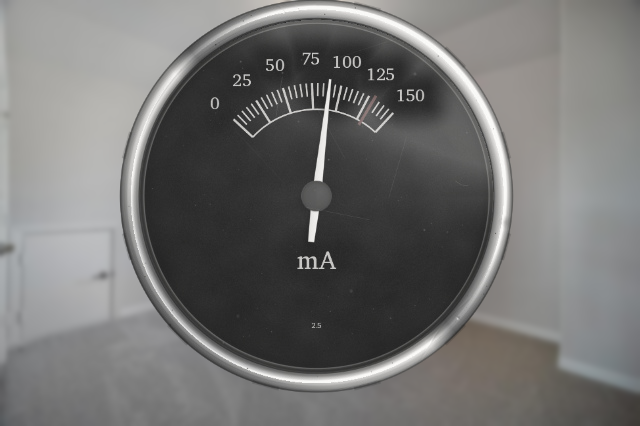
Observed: mA 90
